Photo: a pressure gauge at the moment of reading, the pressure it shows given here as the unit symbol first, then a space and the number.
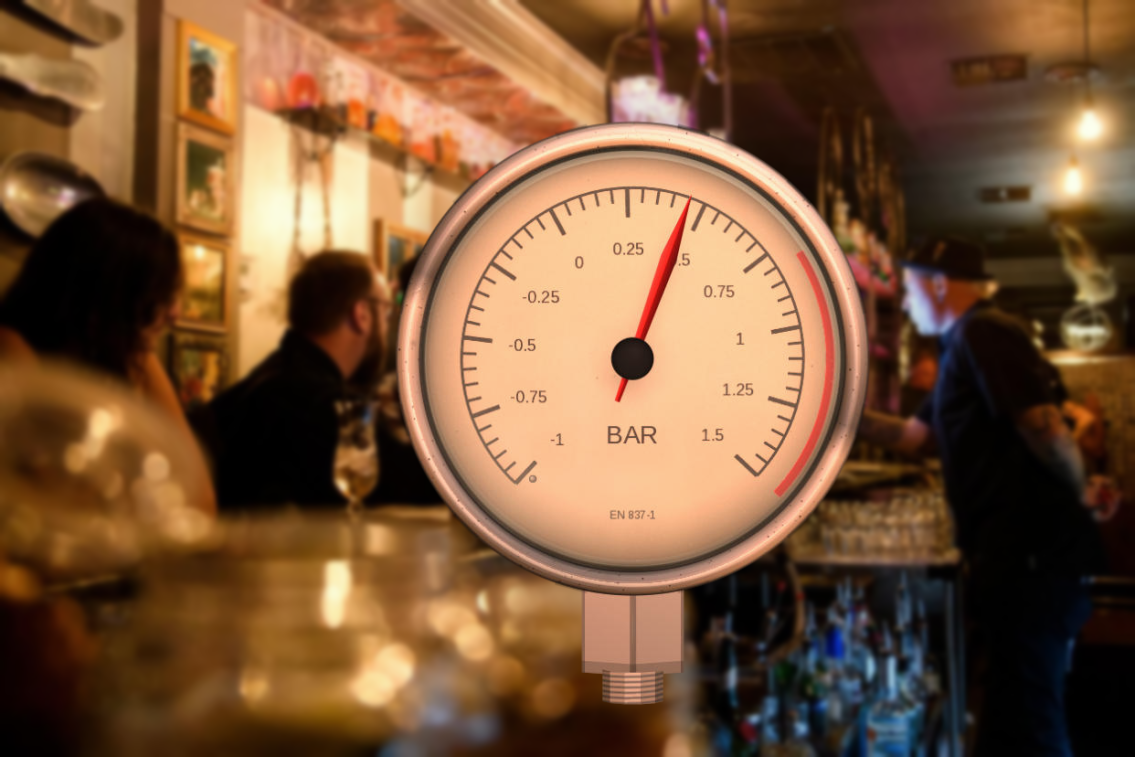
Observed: bar 0.45
